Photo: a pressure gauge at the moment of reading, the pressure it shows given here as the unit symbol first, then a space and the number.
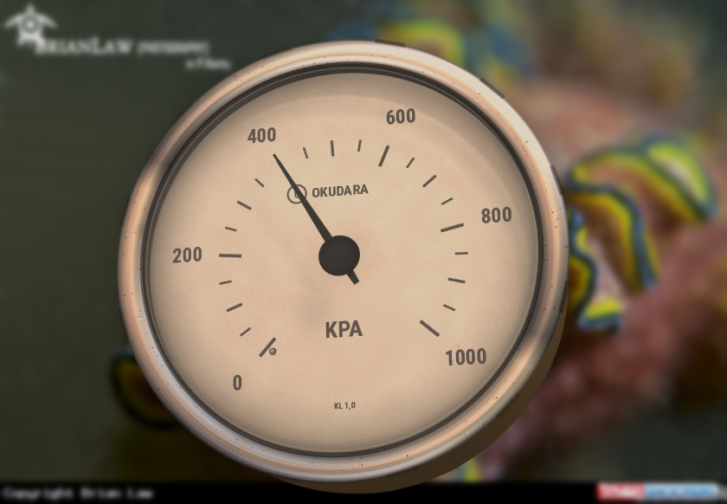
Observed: kPa 400
